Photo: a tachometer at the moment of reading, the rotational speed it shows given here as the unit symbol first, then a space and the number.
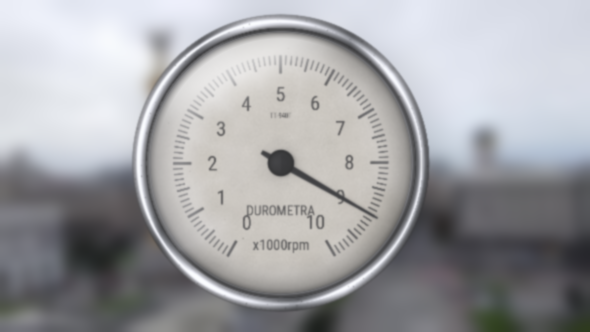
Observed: rpm 9000
